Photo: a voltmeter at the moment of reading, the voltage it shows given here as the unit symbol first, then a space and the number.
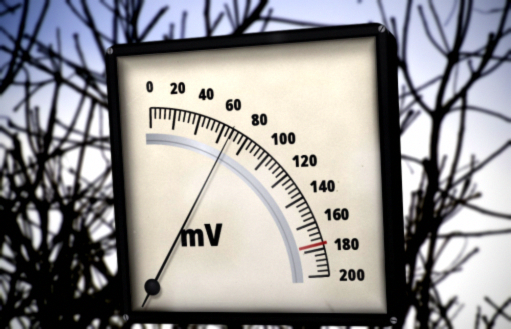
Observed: mV 68
